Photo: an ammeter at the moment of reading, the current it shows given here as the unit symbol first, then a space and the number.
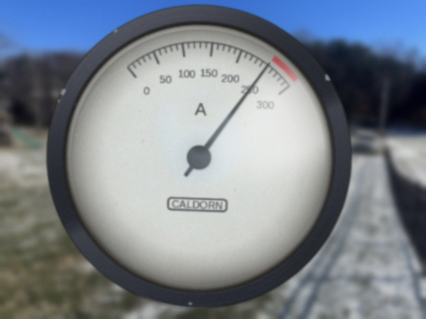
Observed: A 250
